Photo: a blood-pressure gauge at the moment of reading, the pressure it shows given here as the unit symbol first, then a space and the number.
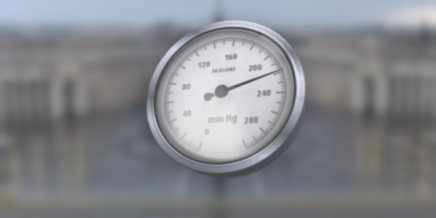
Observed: mmHg 220
